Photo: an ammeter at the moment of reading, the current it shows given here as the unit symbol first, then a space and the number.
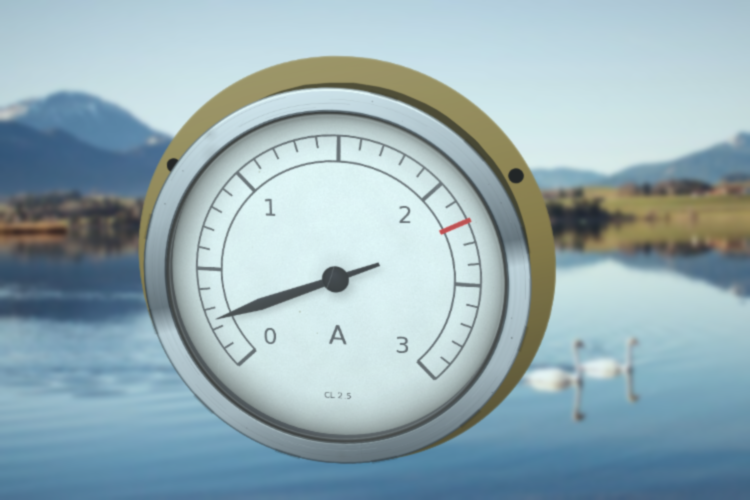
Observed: A 0.25
